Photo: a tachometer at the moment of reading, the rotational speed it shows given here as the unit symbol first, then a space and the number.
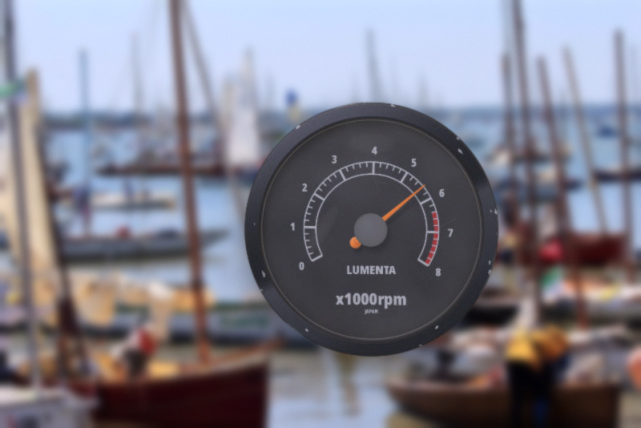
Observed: rpm 5600
